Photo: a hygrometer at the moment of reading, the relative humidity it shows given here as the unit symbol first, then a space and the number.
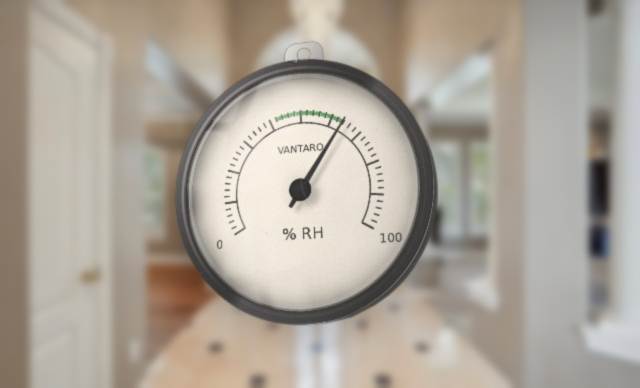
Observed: % 64
